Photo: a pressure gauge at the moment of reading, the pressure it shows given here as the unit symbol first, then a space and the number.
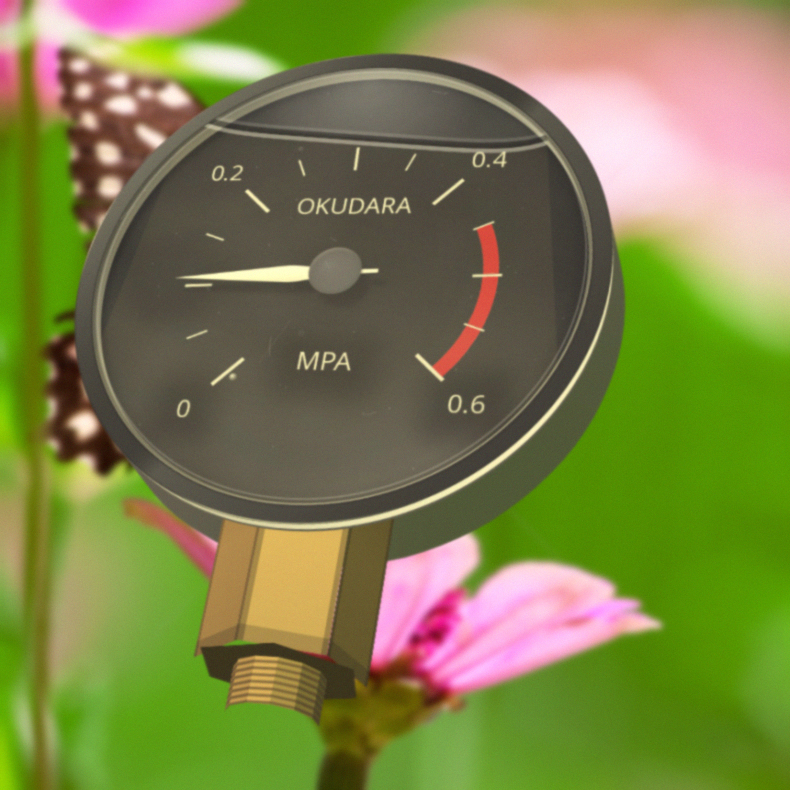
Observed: MPa 0.1
